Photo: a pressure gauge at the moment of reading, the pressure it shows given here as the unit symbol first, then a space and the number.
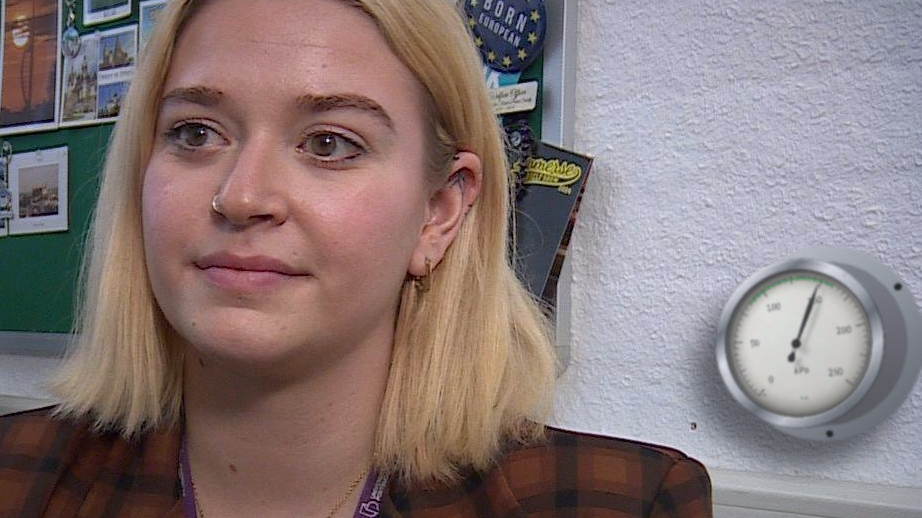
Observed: kPa 150
